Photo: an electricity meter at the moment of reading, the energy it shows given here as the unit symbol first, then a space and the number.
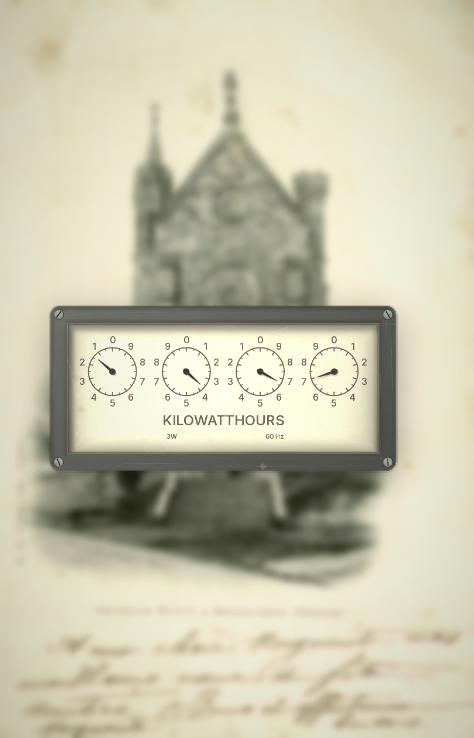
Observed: kWh 1367
